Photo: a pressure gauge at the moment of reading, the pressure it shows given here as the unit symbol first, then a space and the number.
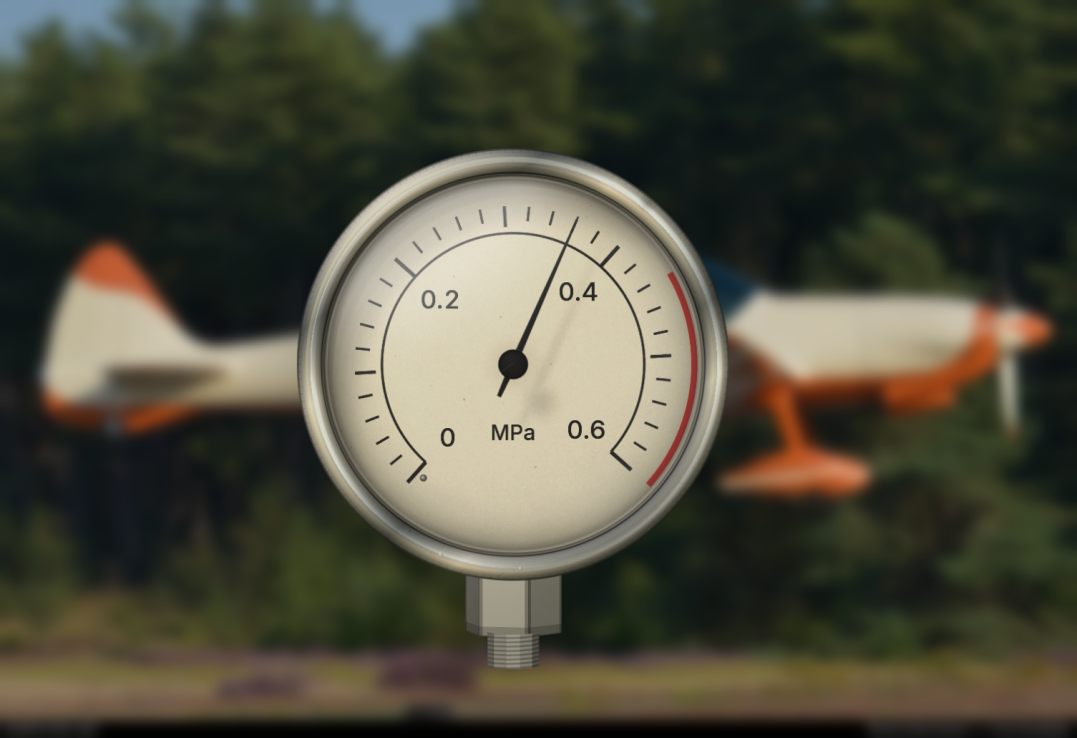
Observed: MPa 0.36
